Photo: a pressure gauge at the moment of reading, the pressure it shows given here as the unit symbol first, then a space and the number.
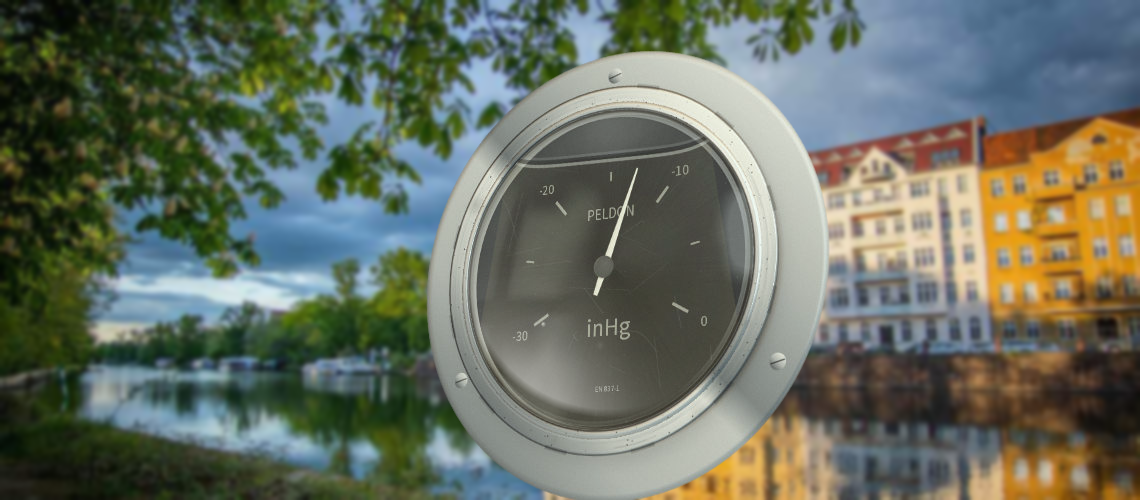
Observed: inHg -12.5
